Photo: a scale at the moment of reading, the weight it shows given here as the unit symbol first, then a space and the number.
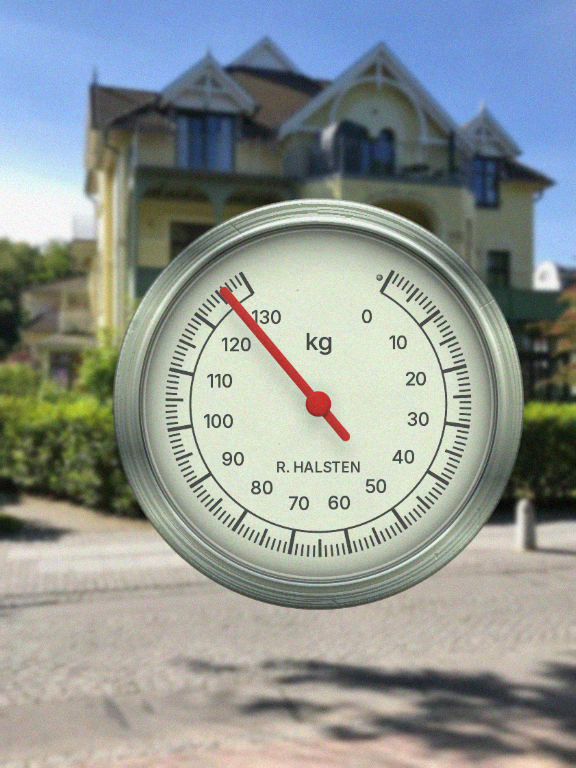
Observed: kg 126
